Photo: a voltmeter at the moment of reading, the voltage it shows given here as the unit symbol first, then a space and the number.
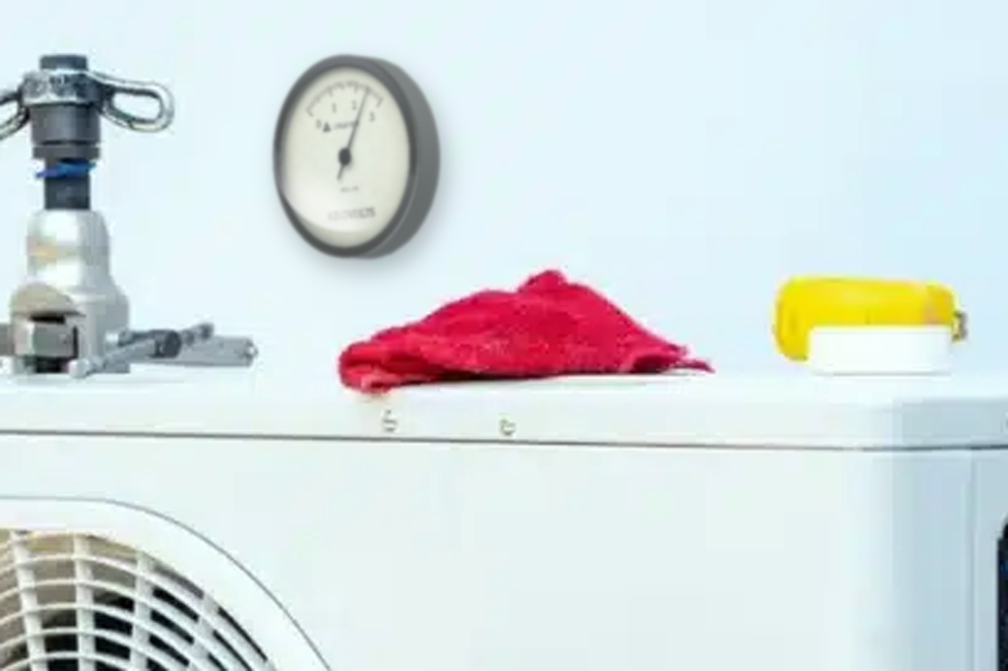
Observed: kV 2.5
